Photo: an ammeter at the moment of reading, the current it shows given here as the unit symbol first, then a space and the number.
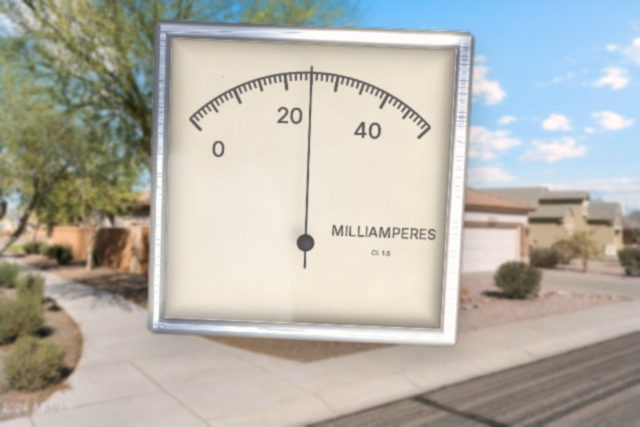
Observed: mA 25
